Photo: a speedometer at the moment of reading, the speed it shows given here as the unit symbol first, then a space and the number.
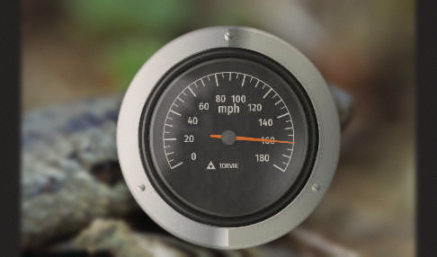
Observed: mph 160
